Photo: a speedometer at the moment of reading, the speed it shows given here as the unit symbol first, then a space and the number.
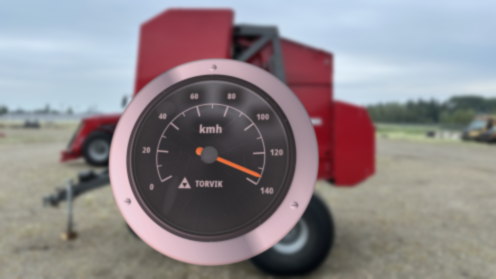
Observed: km/h 135
